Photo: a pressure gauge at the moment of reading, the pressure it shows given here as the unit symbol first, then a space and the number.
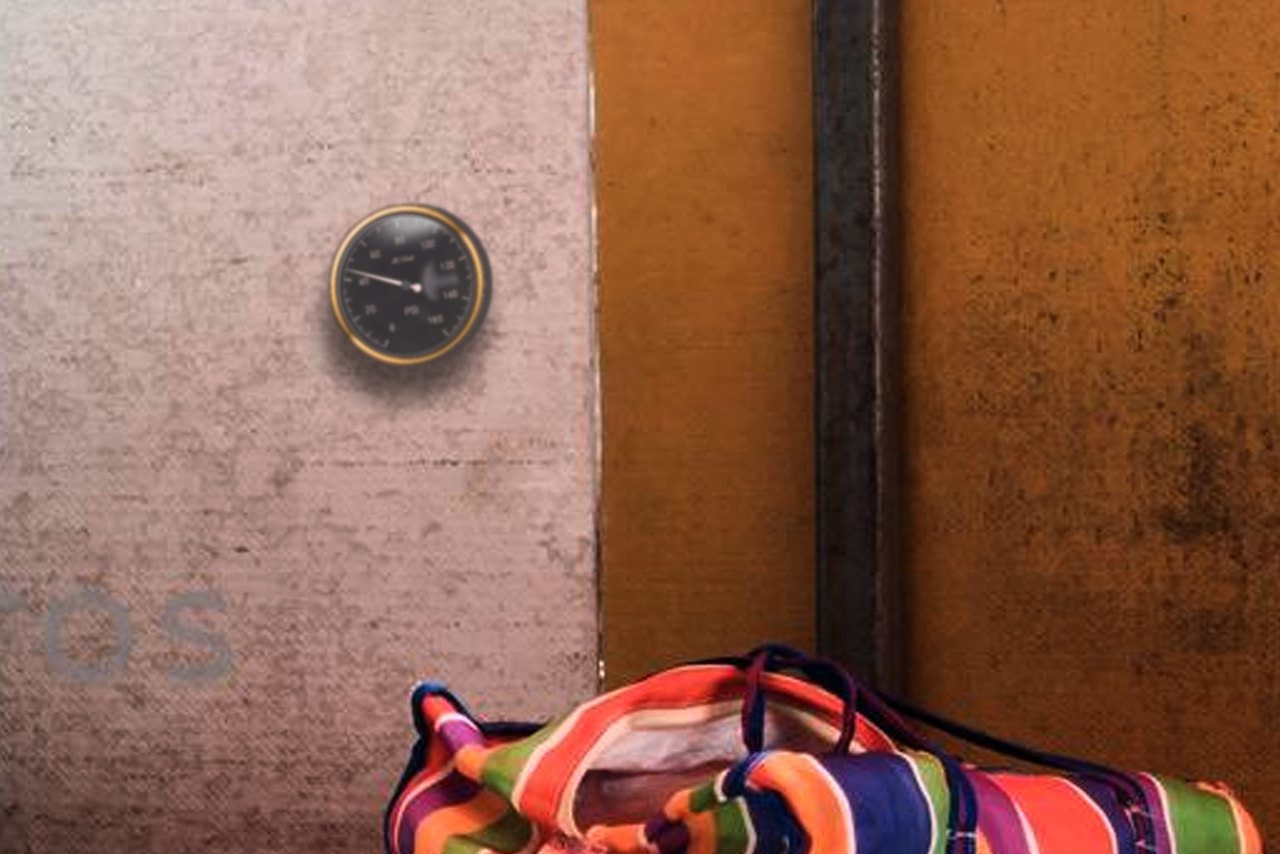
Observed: psi 45
